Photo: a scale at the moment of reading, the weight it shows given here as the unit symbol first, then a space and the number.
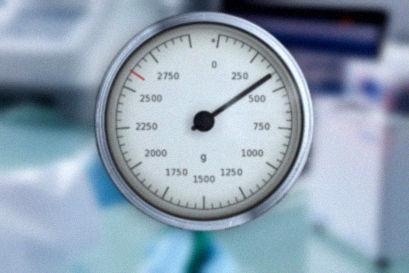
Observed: g 400
